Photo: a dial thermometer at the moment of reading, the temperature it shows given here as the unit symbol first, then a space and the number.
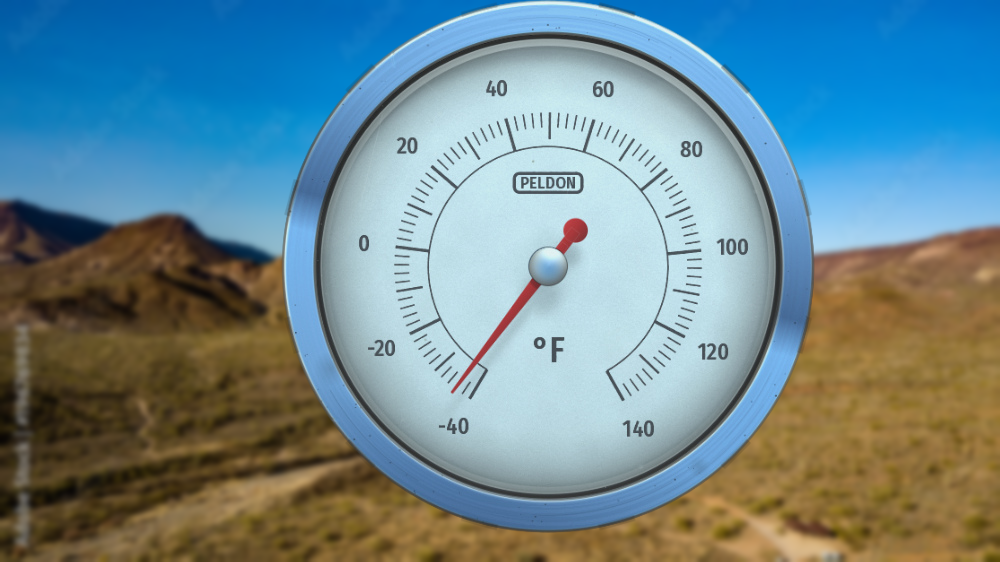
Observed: °F -36
